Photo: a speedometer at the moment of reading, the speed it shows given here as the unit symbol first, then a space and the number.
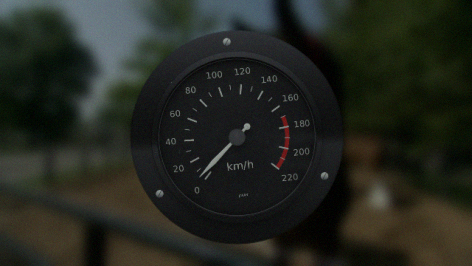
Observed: km/h 5
